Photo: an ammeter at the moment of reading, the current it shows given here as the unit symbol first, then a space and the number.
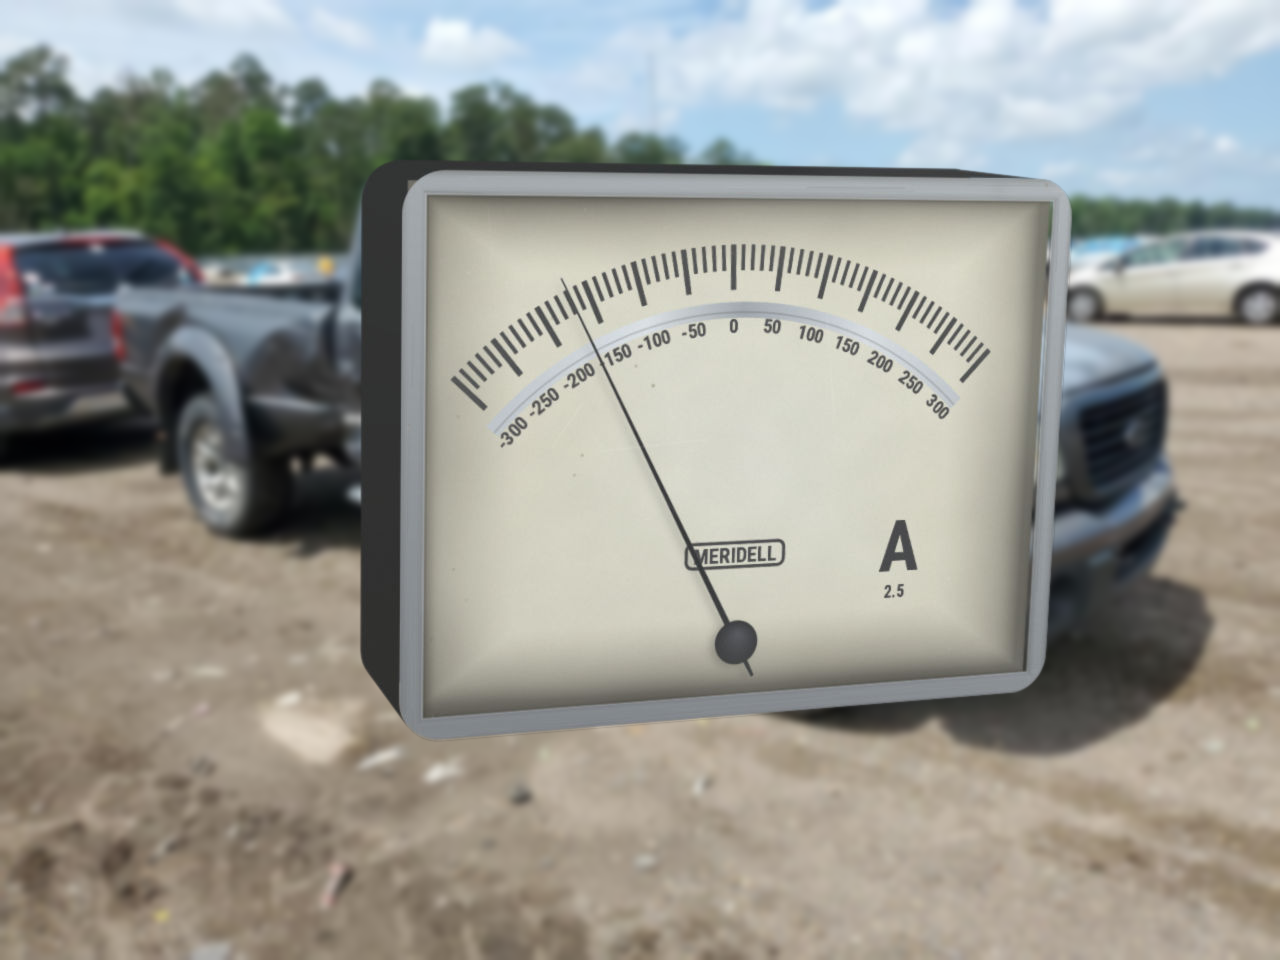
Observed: A -170
